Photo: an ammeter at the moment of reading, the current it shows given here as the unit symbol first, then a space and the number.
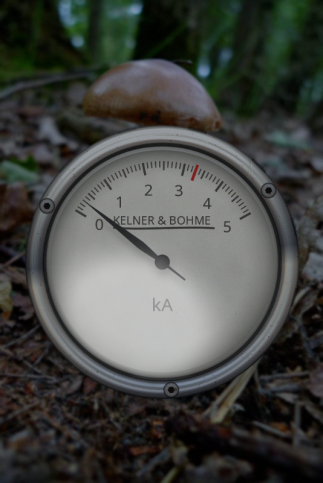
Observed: kA 0.3
